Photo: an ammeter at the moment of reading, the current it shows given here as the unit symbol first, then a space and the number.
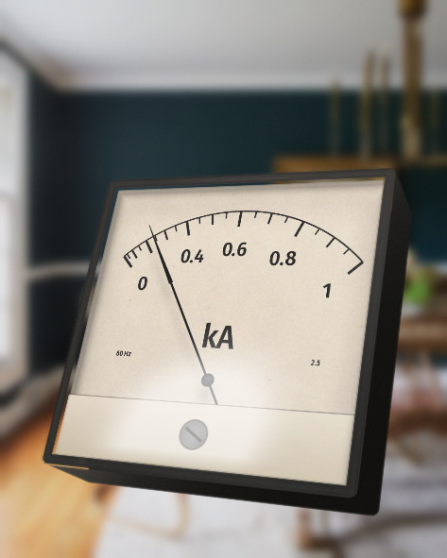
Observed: kA 0.25
